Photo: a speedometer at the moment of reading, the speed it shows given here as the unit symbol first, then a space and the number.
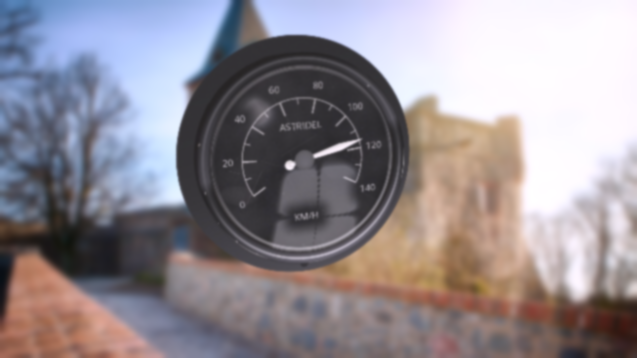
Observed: km/h 115
